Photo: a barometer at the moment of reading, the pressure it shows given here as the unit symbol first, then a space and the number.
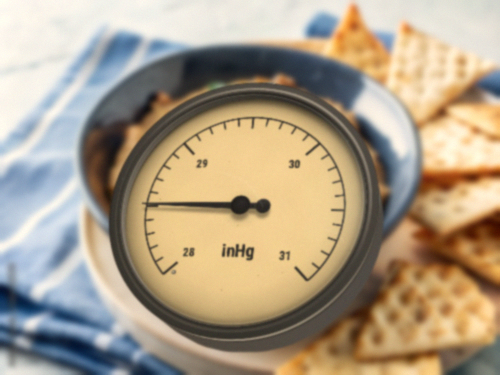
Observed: inHg 28.5
